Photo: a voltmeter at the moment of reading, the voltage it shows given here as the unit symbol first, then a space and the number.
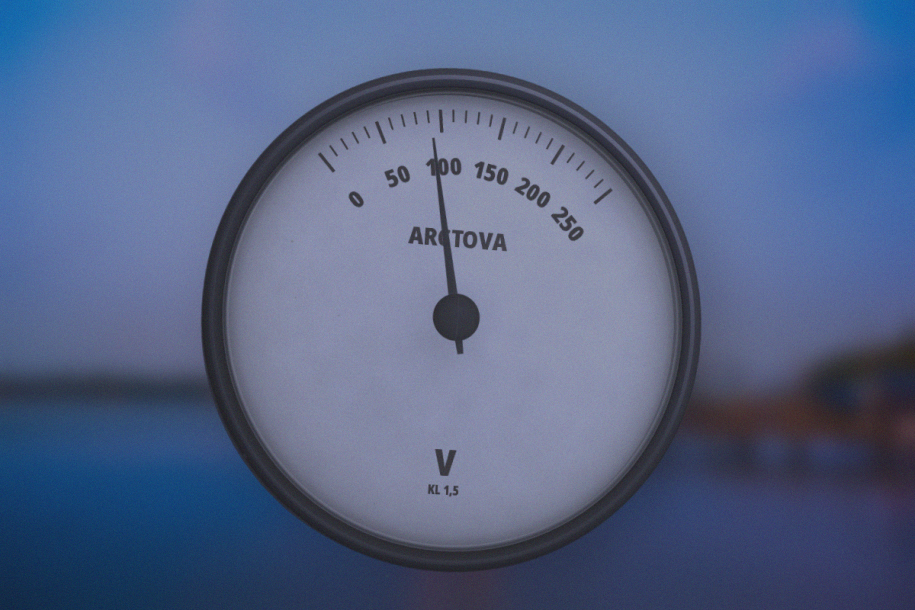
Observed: V 90
